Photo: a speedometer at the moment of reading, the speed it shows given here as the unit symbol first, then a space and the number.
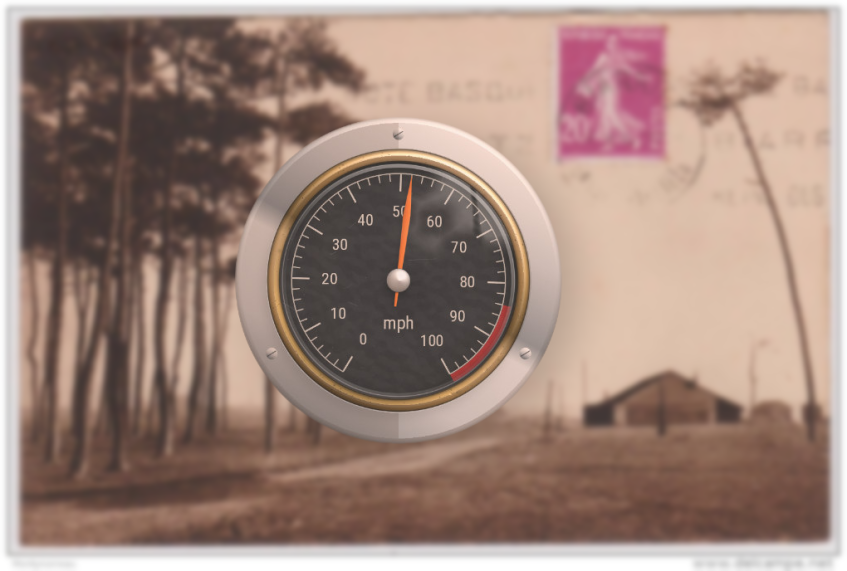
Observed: mph 52
